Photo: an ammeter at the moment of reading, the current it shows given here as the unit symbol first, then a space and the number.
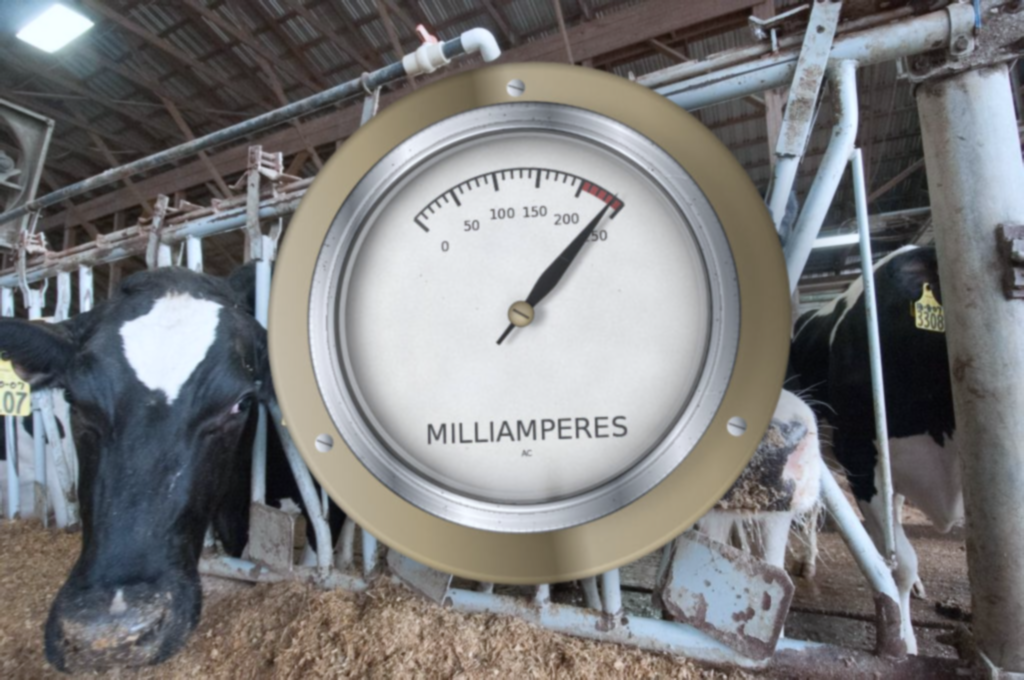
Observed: mA 240
